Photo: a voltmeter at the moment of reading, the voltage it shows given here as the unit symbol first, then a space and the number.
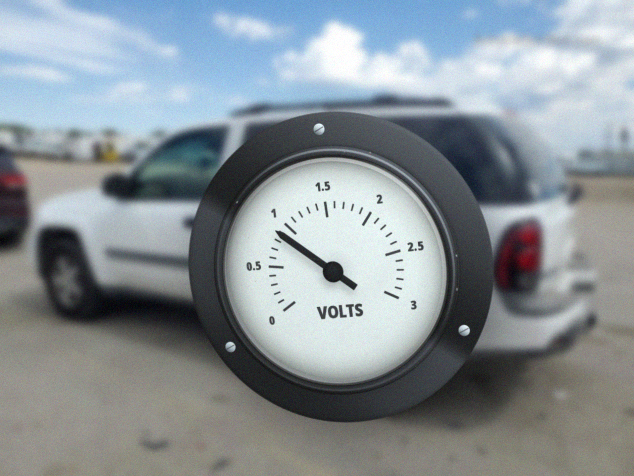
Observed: V 0.9
